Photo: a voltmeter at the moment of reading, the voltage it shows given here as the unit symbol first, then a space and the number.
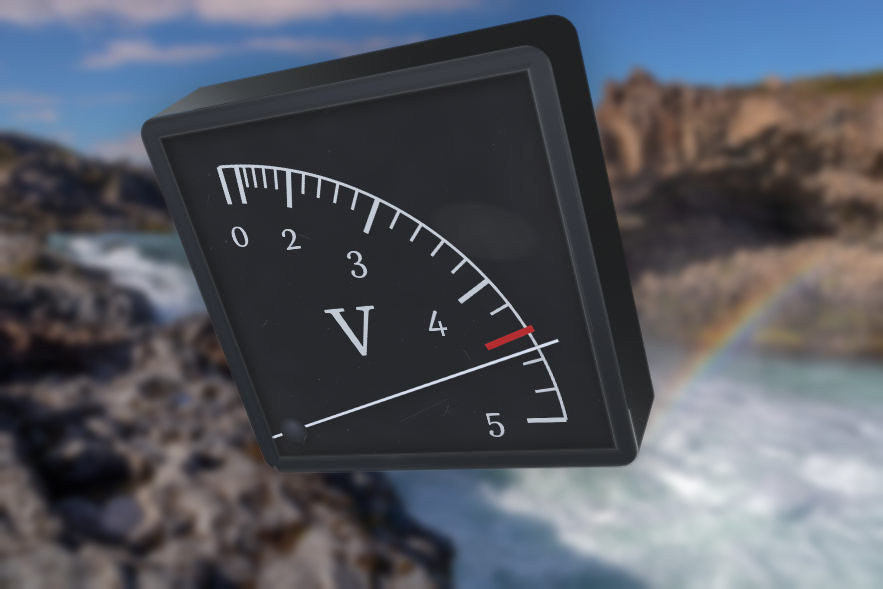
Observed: V 4.5
